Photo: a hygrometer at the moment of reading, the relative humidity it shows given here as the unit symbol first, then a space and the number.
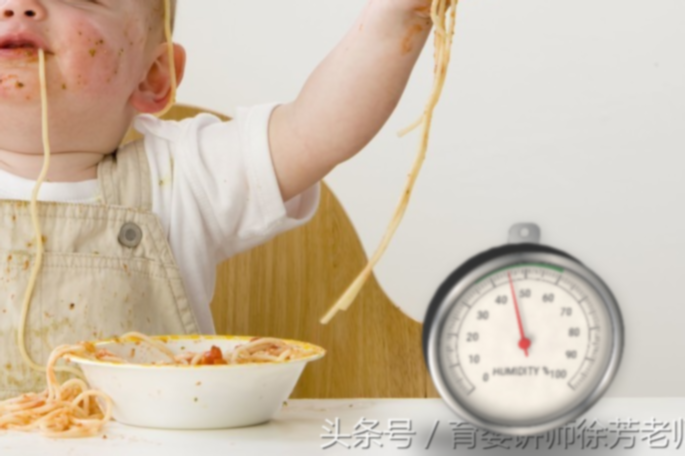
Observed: % 45
